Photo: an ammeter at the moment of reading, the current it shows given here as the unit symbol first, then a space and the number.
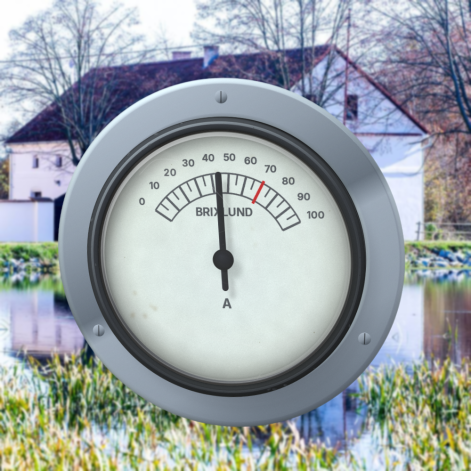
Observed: A 45
